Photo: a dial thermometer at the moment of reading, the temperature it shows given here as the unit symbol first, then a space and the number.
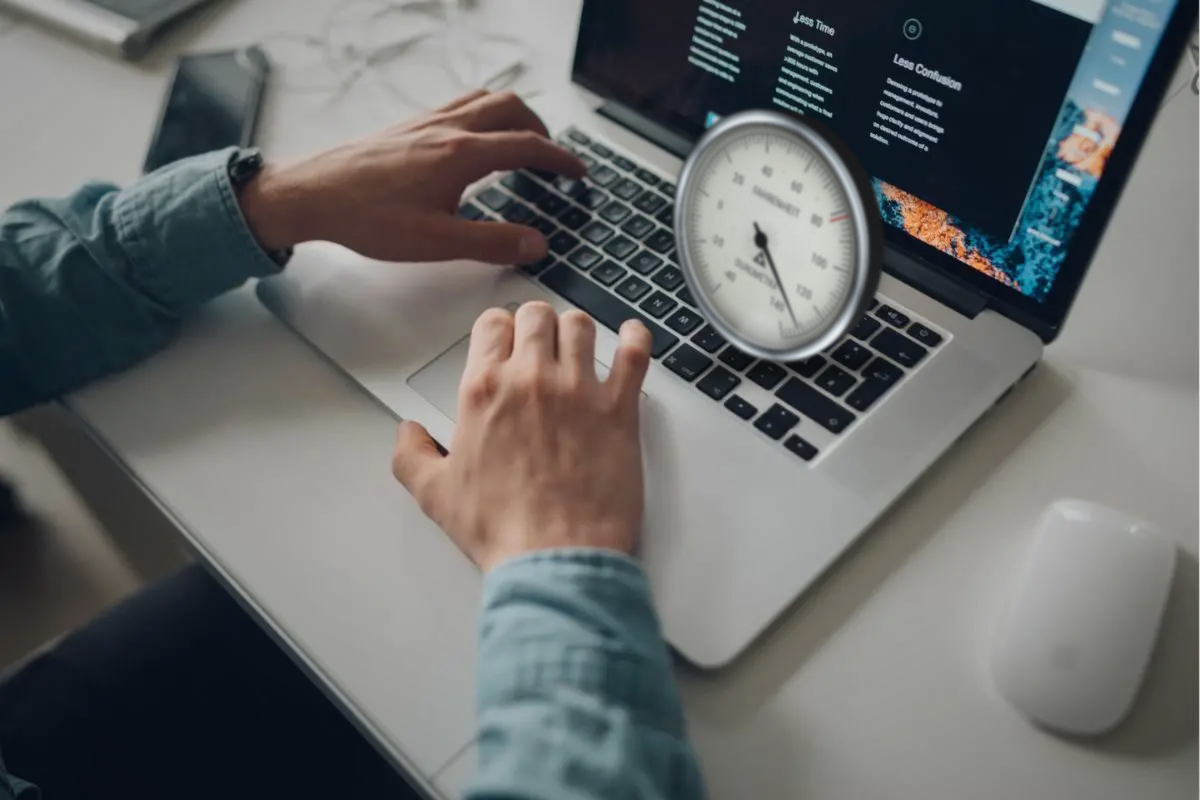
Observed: °F 130
